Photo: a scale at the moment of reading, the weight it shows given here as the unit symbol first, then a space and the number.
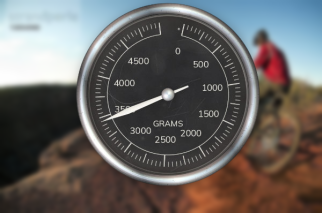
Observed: g 3450
